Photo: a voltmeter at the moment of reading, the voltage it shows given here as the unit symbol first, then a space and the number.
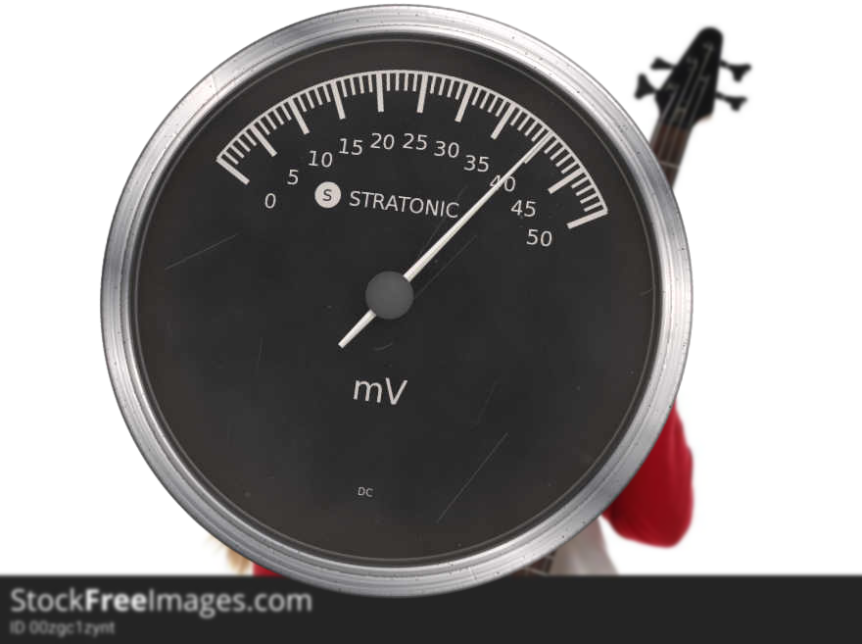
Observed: mV 40
